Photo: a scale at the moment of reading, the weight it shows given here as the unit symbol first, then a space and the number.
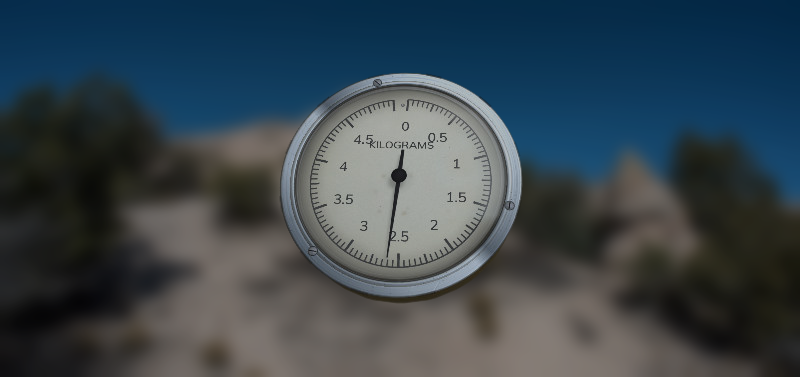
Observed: kg 2.6
